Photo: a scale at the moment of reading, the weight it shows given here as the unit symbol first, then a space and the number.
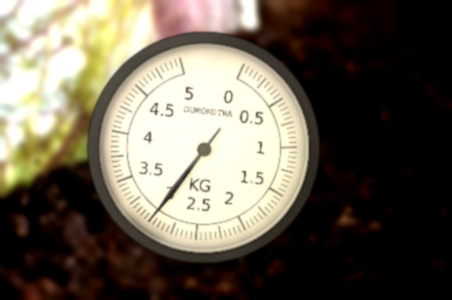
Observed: kg 3
